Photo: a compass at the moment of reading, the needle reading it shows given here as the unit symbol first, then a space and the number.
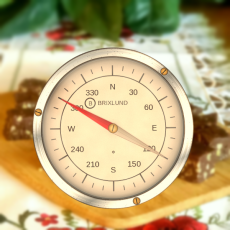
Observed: ° 300
